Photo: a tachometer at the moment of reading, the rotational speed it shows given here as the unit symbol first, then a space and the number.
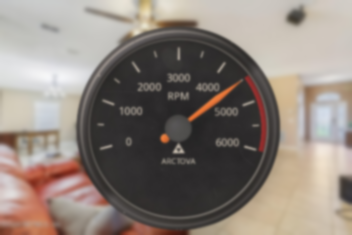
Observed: rpm 4500
